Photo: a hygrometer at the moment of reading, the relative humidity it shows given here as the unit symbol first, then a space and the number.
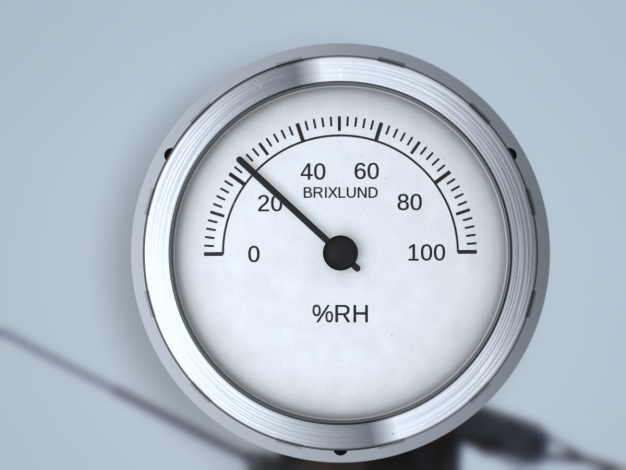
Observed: % 24
